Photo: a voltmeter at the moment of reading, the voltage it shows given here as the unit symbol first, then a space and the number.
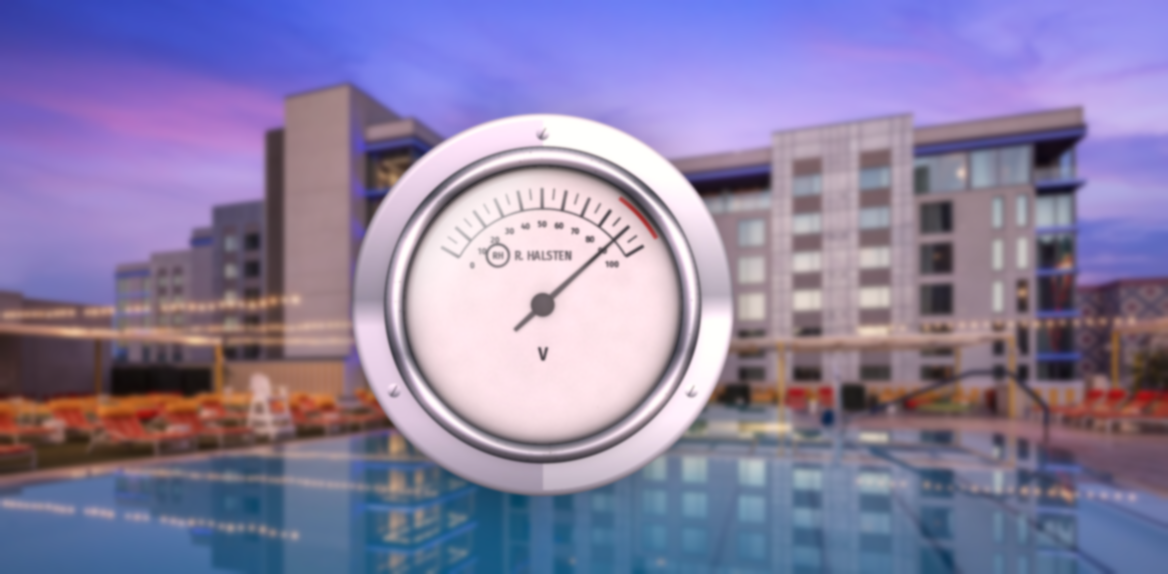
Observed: V 90
